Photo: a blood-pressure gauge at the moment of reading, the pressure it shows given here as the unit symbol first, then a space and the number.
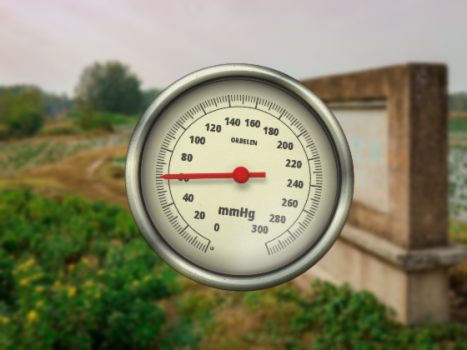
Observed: mmHg 60
